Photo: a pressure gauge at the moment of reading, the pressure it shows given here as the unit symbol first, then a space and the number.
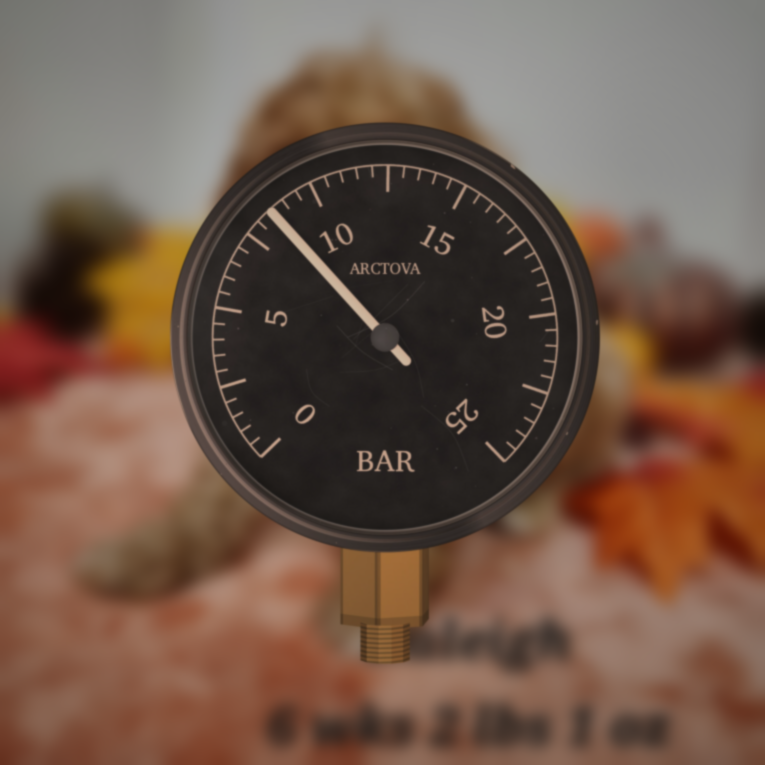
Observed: bar 8.5
